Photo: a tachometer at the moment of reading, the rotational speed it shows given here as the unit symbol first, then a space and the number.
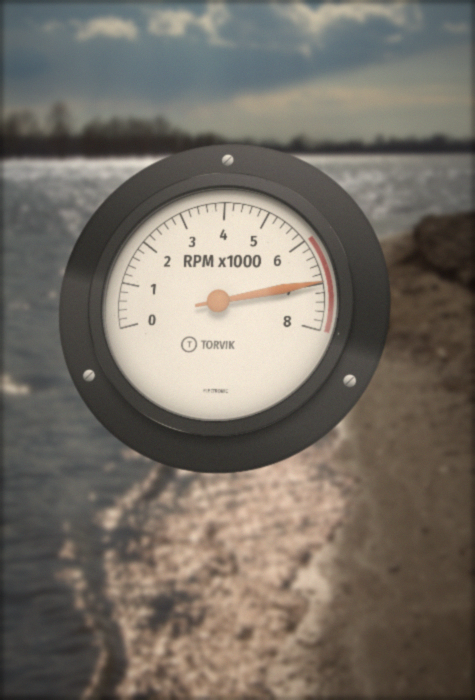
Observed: rpm 7000
